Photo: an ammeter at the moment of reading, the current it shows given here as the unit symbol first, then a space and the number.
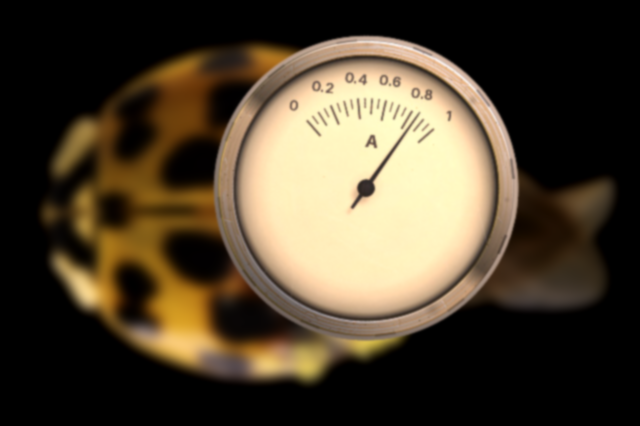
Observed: A 0.85
